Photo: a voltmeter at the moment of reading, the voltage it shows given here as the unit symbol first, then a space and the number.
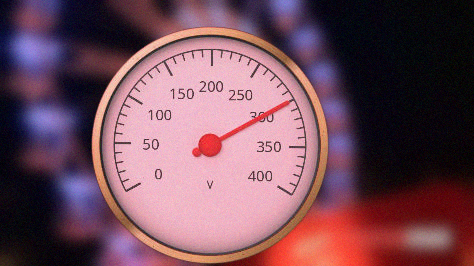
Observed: V 300
